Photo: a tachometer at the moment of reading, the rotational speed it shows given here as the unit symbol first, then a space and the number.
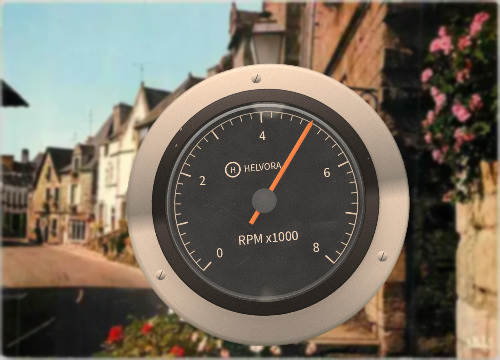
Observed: rpm 5000
